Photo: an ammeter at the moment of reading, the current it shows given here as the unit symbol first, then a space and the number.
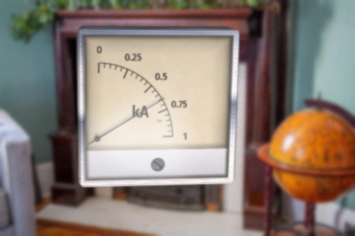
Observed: kA 0.65
